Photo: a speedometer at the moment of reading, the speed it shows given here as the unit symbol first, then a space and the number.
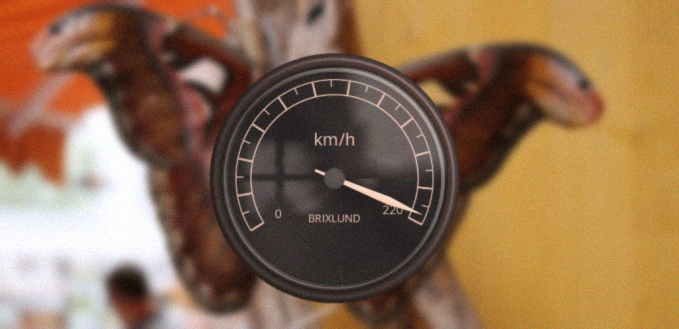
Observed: km/h 215
